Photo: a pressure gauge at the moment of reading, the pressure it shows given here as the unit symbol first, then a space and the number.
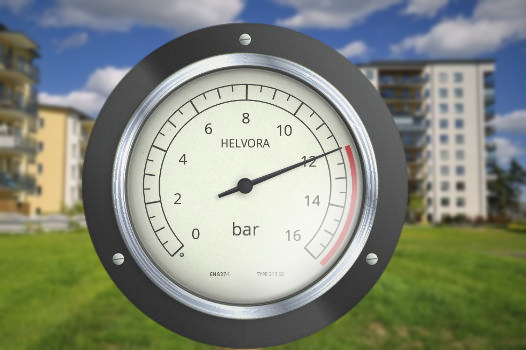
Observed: bar 12
